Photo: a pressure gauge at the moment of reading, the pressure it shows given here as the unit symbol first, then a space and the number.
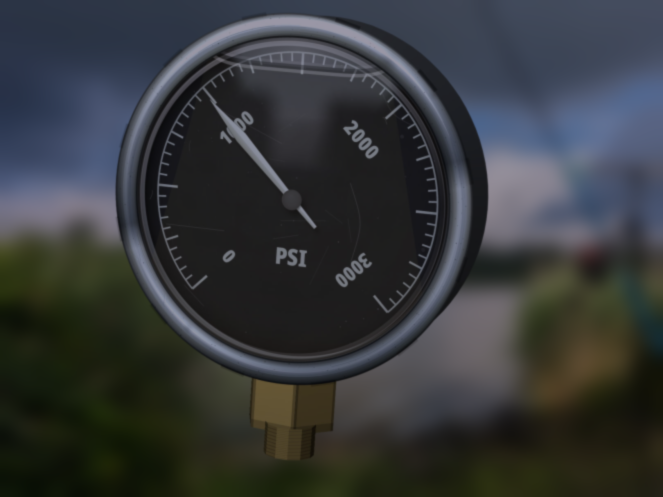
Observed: psi 1000
